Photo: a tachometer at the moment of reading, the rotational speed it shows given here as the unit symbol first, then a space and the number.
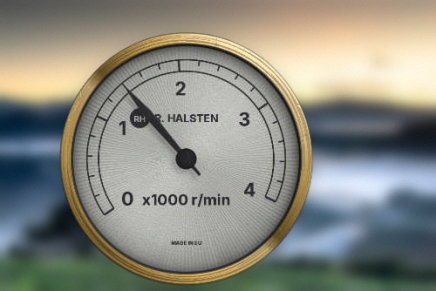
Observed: rpm 1400
